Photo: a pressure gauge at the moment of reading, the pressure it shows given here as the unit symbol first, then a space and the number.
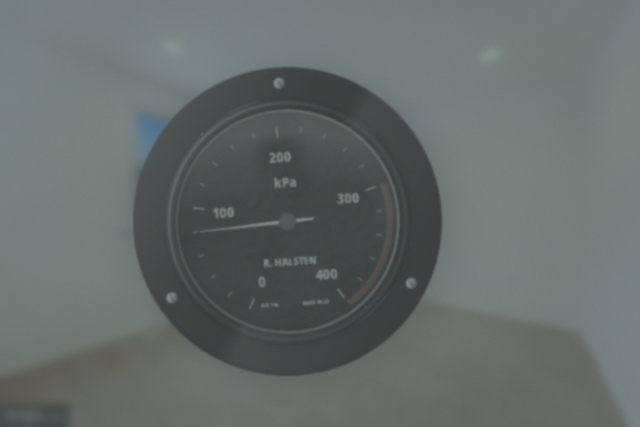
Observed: kPa 80
